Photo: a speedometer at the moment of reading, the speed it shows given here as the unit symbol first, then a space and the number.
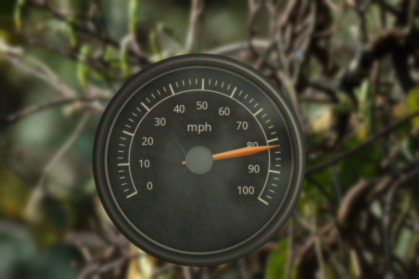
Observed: mph 82
